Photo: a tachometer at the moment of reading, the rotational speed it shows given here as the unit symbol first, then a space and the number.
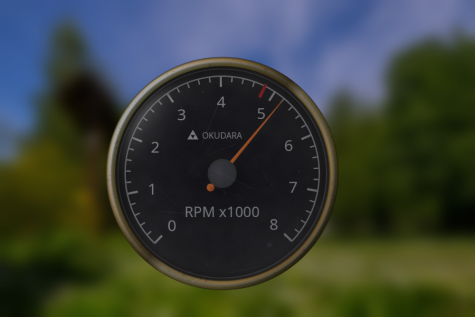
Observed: rpm 5200
